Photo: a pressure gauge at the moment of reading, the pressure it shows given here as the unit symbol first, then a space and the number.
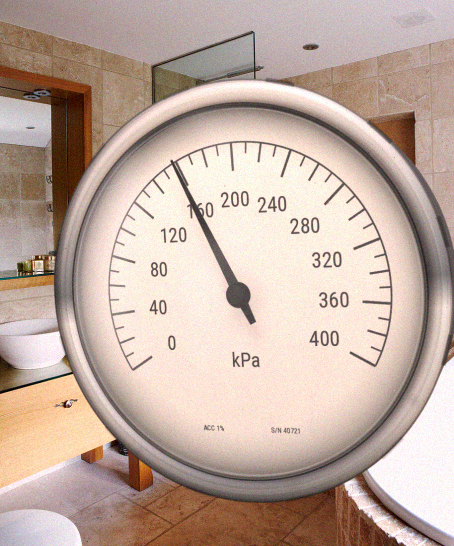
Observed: kPa 160
